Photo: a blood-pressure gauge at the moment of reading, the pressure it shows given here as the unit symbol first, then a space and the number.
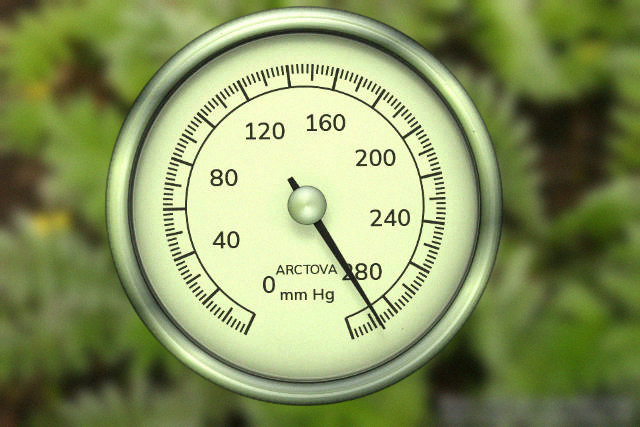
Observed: mmHg 288
